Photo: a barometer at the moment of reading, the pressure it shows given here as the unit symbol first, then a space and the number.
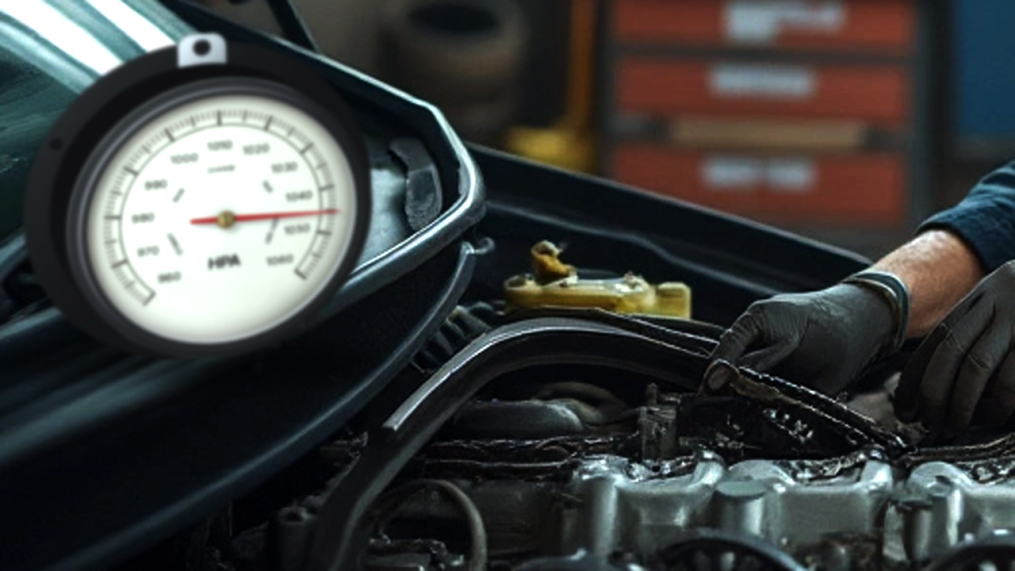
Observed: hPa 1045
